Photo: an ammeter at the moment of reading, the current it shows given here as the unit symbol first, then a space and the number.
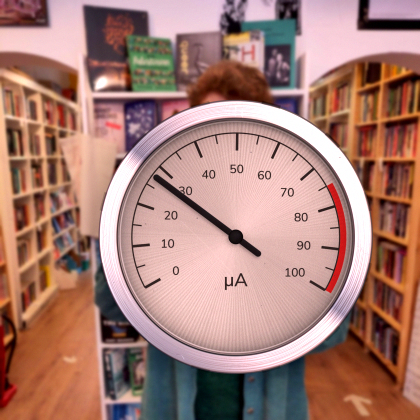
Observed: µA 27.5
